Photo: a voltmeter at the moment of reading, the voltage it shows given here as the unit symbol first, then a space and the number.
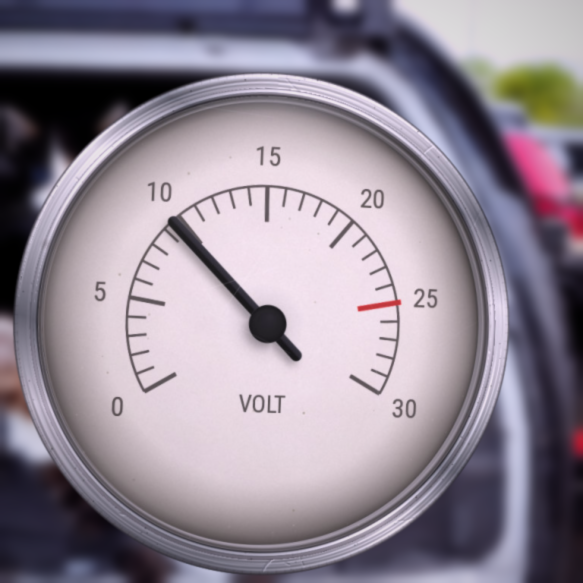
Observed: V 9.5
